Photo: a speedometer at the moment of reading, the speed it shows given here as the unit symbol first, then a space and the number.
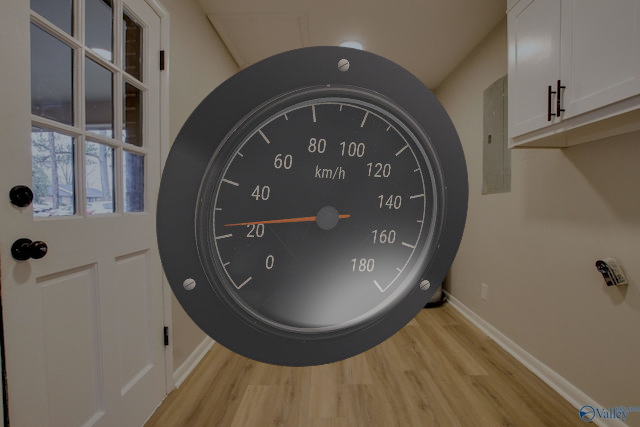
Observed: km/h 25
